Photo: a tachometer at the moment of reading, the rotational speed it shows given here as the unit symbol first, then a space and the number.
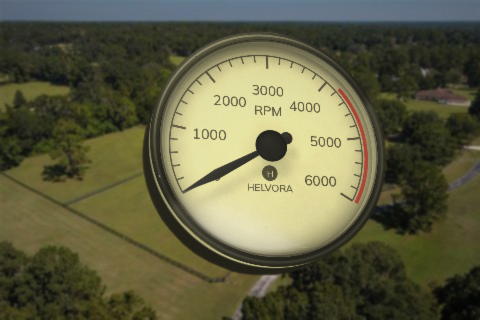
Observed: rpm 0
